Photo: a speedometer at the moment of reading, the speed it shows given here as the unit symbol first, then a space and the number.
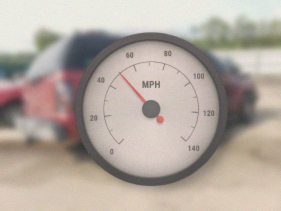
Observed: mph 50
